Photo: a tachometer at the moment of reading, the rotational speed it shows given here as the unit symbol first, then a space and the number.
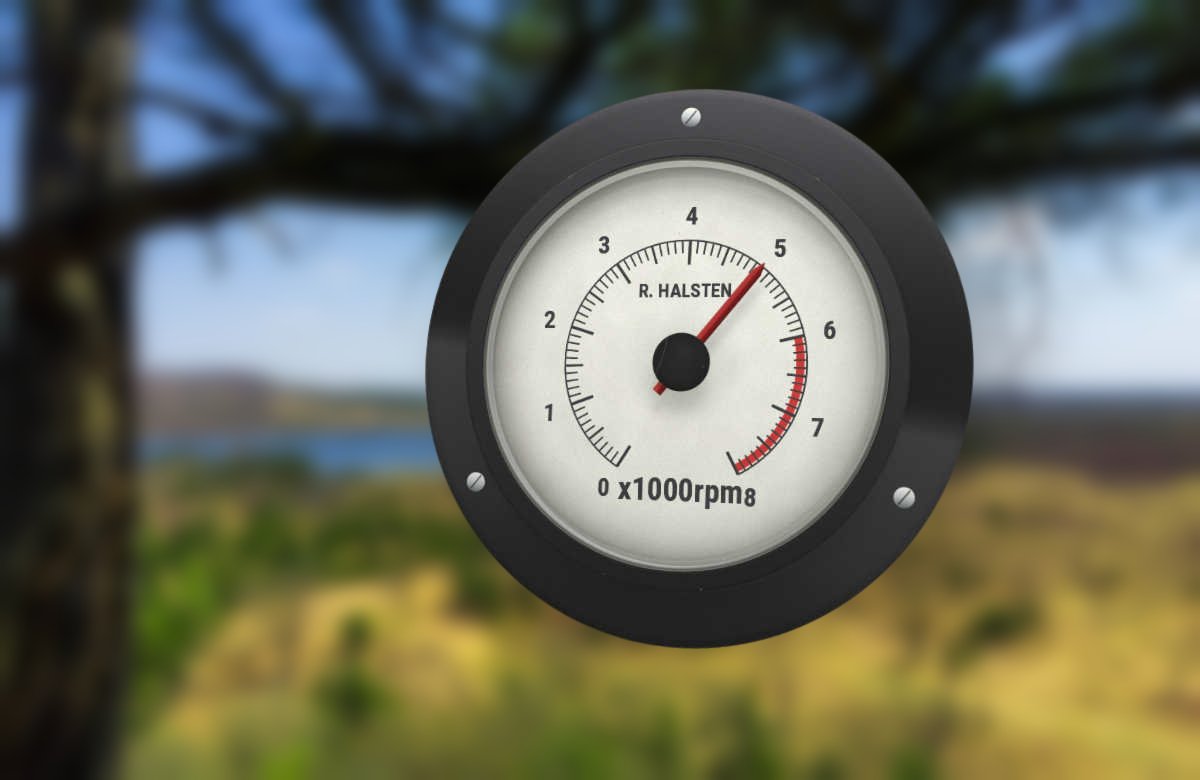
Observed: rpm 5000
